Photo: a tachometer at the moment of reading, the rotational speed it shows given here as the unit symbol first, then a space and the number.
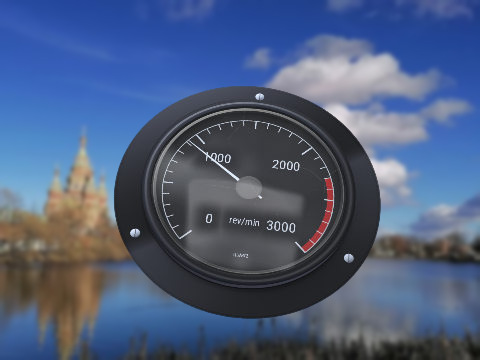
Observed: rpm 900
